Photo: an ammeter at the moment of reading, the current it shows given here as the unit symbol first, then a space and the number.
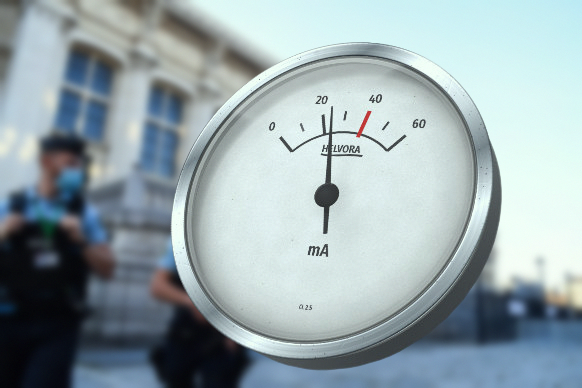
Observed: mA 25
